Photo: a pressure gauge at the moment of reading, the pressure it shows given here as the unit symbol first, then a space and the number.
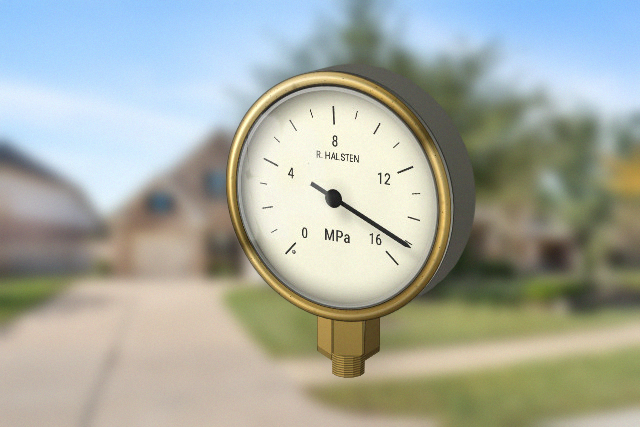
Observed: MPa 15
